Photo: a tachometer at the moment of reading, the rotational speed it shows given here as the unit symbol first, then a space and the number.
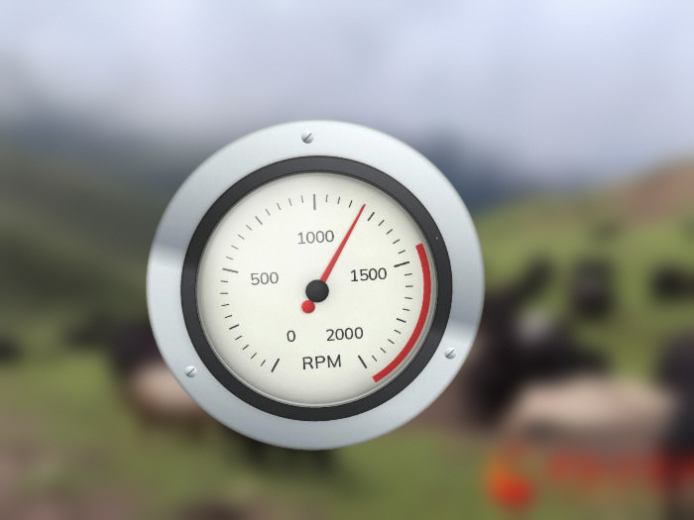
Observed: rpm 1200
